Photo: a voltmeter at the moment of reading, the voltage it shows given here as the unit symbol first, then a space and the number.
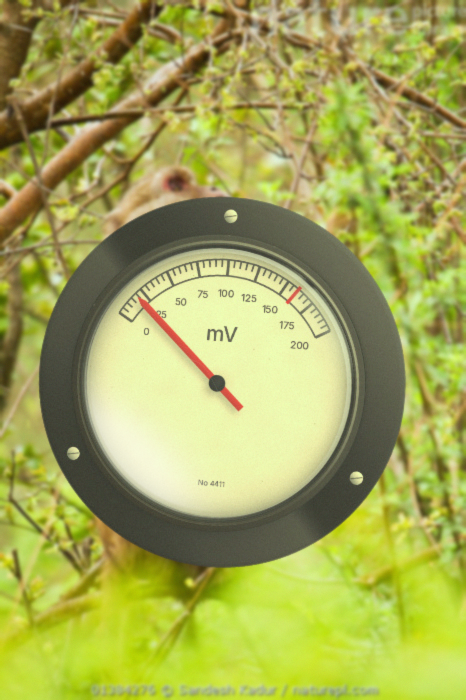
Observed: mV 20
